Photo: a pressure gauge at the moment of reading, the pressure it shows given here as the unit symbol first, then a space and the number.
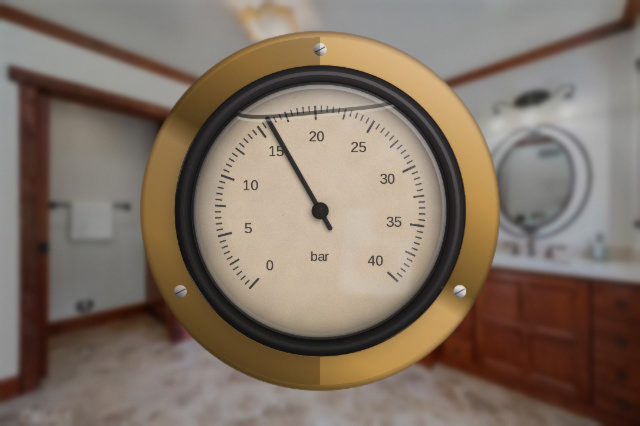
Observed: bar 16
